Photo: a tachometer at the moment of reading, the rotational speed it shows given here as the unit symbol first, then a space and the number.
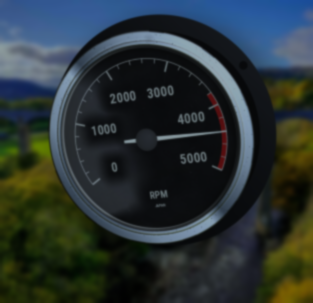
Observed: rpm 4400
